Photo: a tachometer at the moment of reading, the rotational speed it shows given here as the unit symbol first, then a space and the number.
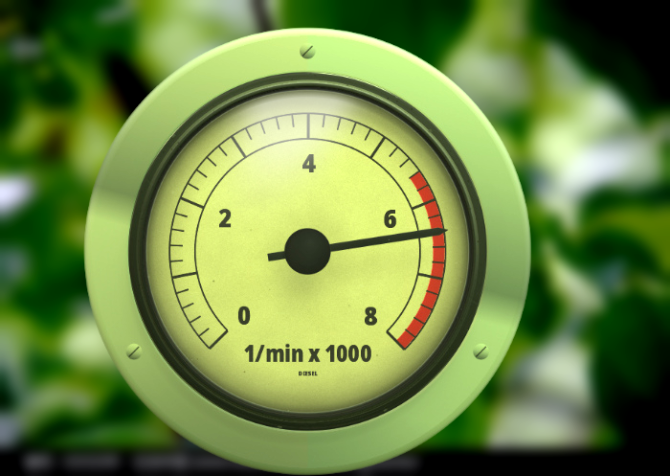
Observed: rpm 6400
